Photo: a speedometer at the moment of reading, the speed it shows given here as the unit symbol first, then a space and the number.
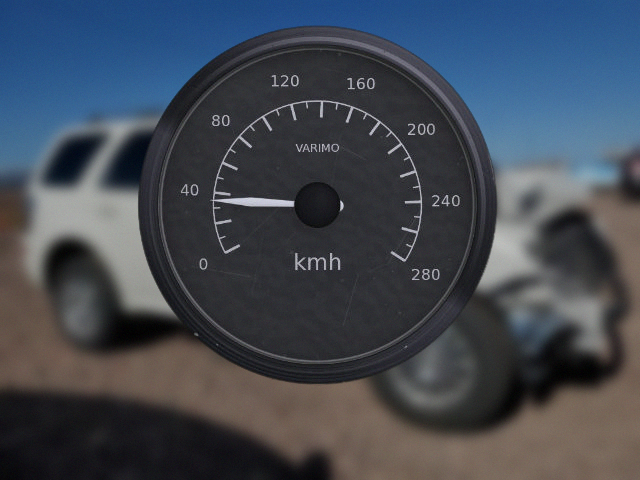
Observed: km/h 35
